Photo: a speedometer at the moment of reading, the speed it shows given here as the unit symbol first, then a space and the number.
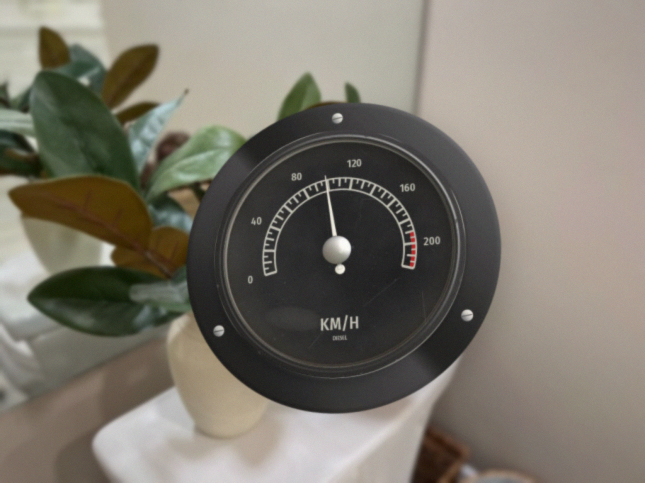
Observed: km/h 100
